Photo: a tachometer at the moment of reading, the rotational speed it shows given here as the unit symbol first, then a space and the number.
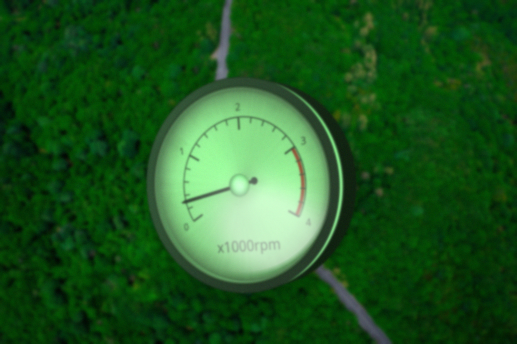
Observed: rpm 300
